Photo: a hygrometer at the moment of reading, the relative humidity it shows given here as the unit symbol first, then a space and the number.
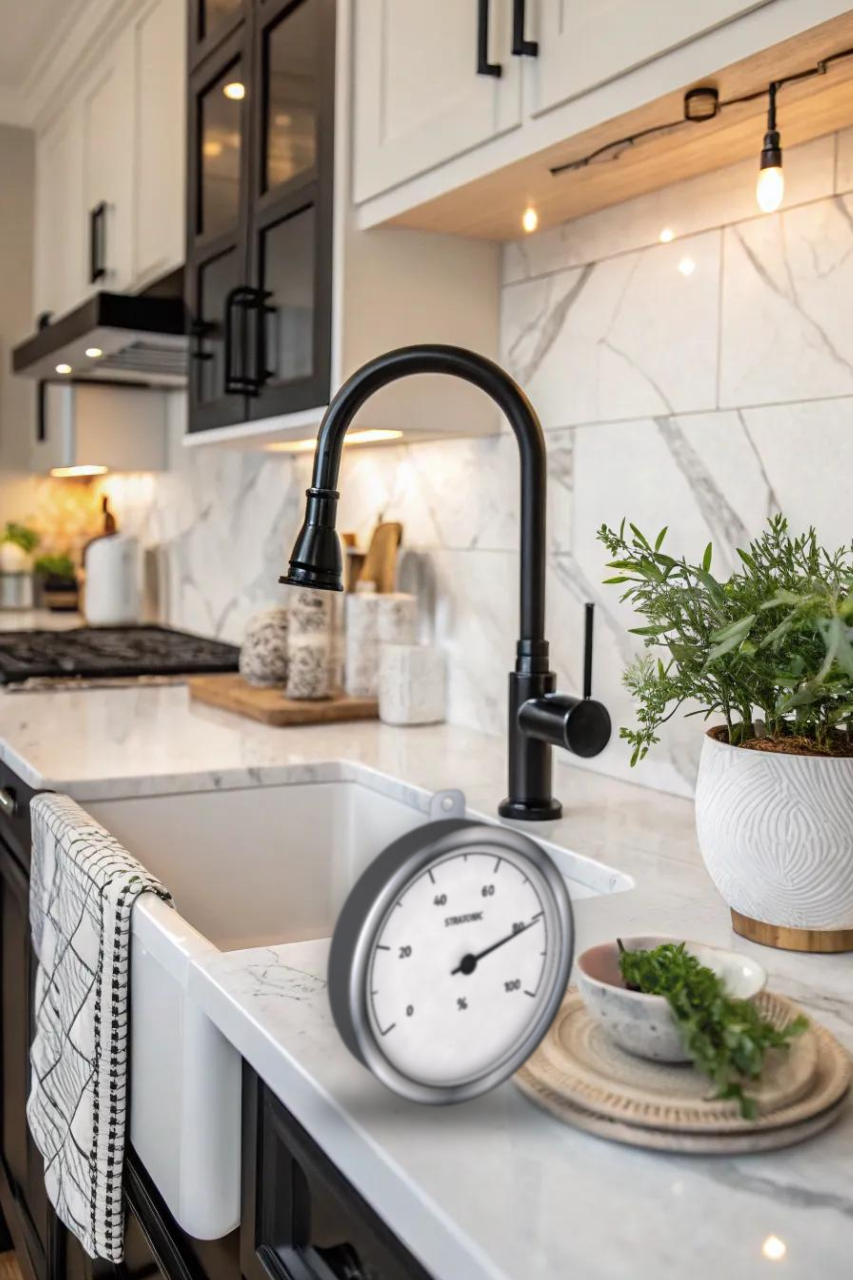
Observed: % 80
